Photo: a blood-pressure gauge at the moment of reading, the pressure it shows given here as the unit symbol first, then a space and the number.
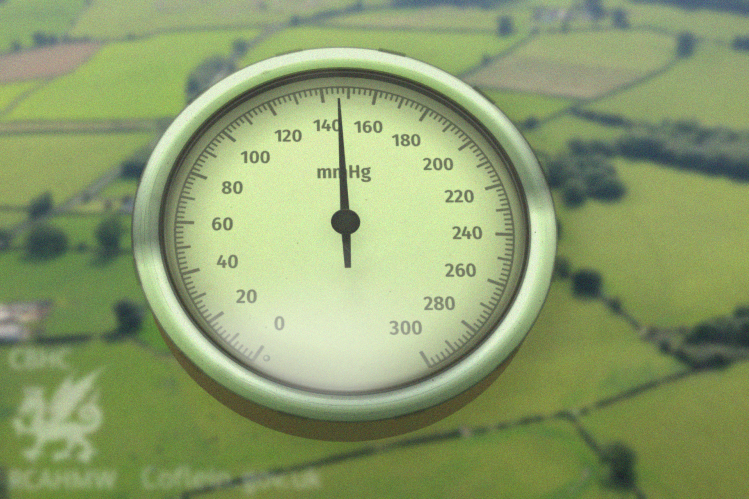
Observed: mmHg 146
